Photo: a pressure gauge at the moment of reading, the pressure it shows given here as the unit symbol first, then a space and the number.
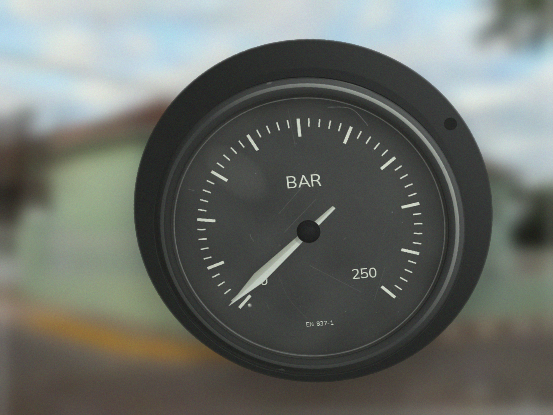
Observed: bar 5
